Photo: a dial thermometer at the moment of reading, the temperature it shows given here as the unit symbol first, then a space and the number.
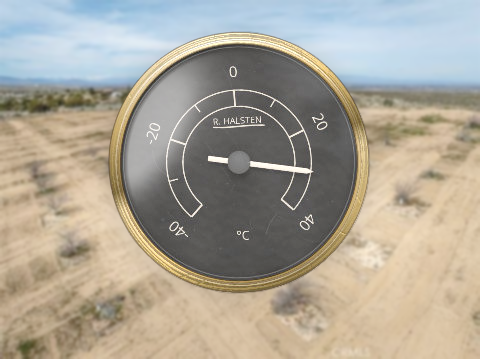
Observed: °C 30
